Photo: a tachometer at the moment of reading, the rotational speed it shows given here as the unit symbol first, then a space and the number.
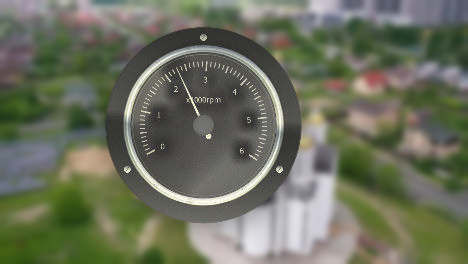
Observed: rpm 2300
